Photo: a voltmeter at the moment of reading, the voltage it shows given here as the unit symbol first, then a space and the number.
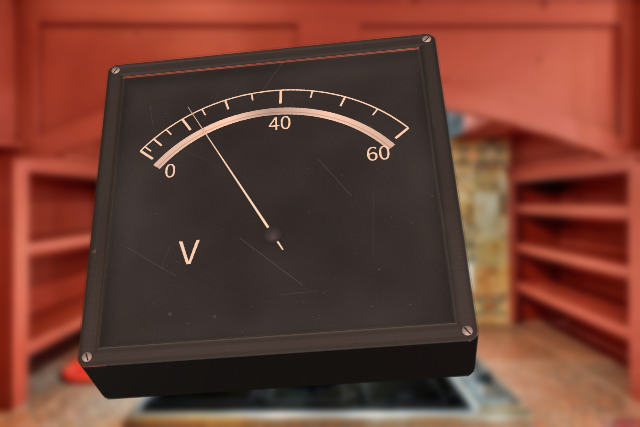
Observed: V 22.5
